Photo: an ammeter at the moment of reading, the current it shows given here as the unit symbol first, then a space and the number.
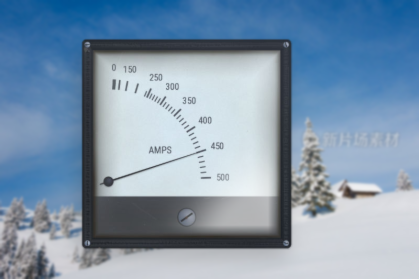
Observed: A 450
